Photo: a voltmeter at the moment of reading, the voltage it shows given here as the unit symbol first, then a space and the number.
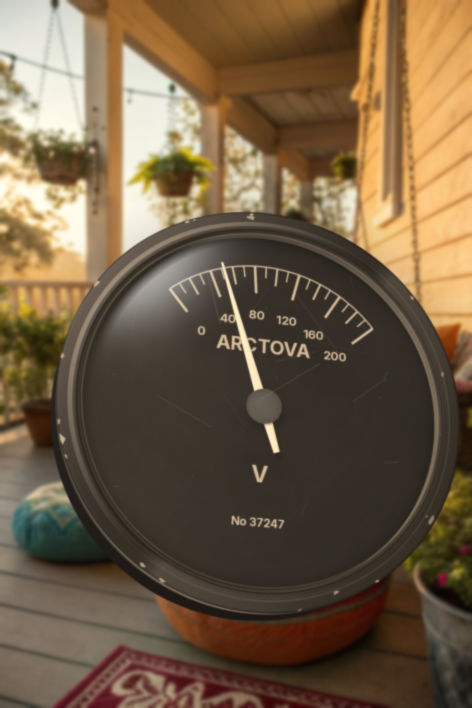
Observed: V 50
